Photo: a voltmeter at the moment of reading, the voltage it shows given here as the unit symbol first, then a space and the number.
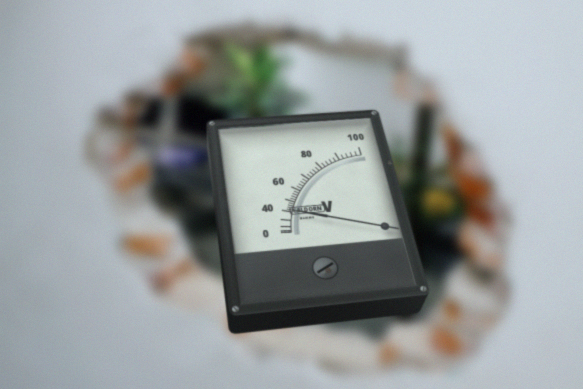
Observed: V 40
